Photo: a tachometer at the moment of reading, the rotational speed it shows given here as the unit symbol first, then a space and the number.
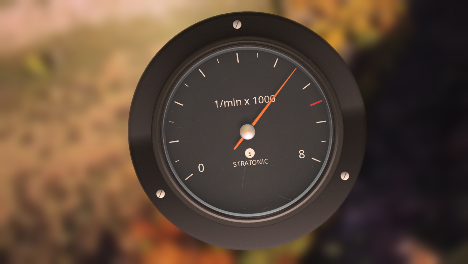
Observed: rpm 5500
